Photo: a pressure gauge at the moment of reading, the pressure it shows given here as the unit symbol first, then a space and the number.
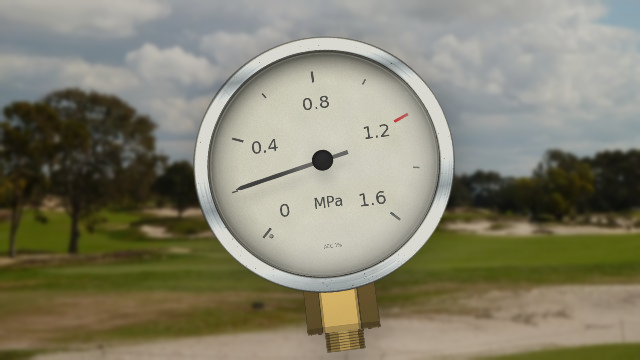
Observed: MPa 0.2
